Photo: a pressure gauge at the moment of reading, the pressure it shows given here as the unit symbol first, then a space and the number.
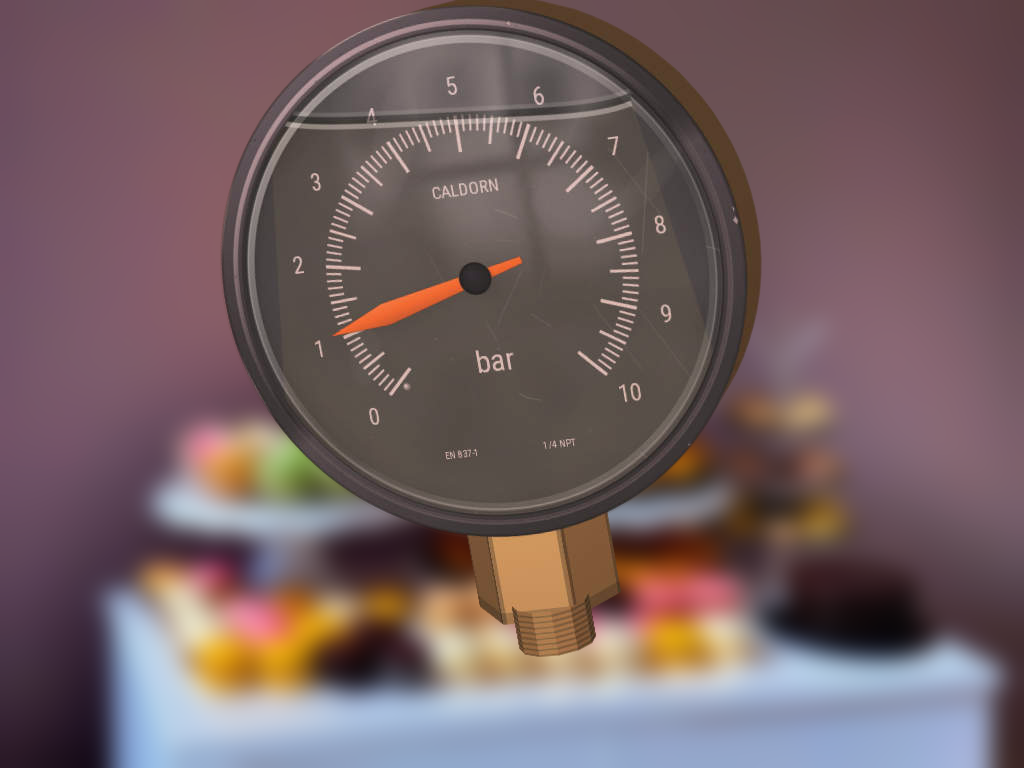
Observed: bar 1.1
